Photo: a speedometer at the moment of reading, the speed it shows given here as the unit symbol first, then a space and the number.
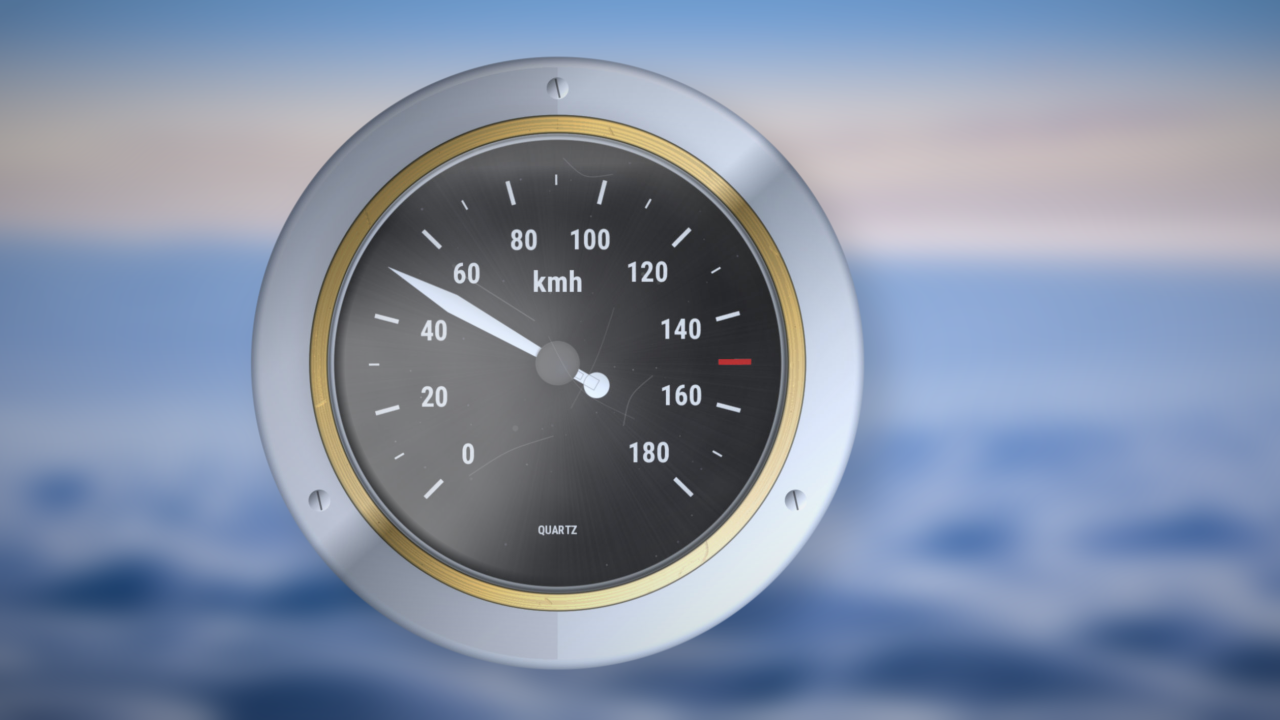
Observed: km/h 50
